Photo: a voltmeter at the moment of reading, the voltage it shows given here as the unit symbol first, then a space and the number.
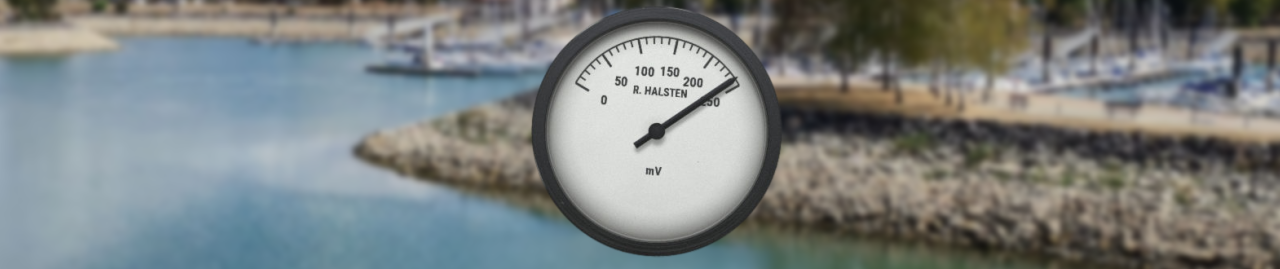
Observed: mV 240
